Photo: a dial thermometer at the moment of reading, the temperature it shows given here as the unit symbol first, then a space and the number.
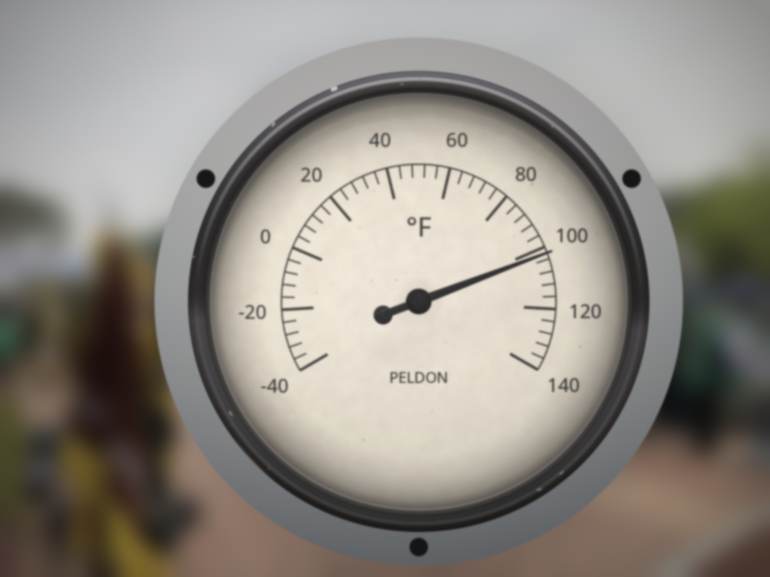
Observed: °F 102
